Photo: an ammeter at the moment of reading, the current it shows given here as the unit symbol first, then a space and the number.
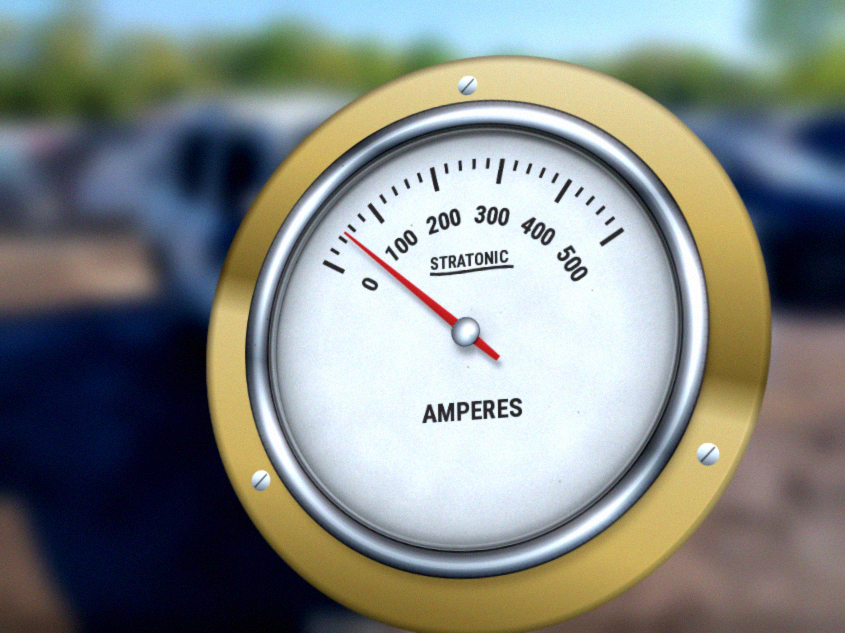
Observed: A 50
